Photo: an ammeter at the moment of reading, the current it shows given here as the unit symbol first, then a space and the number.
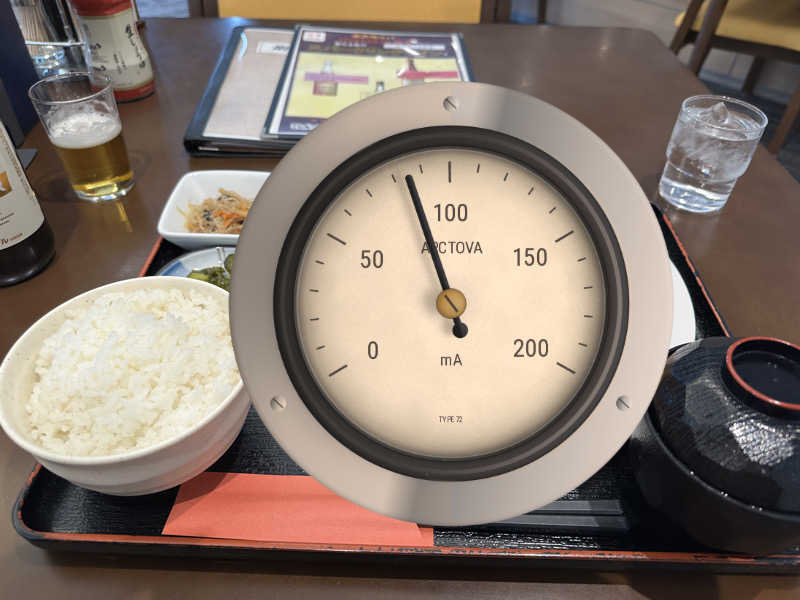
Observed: mA 85
